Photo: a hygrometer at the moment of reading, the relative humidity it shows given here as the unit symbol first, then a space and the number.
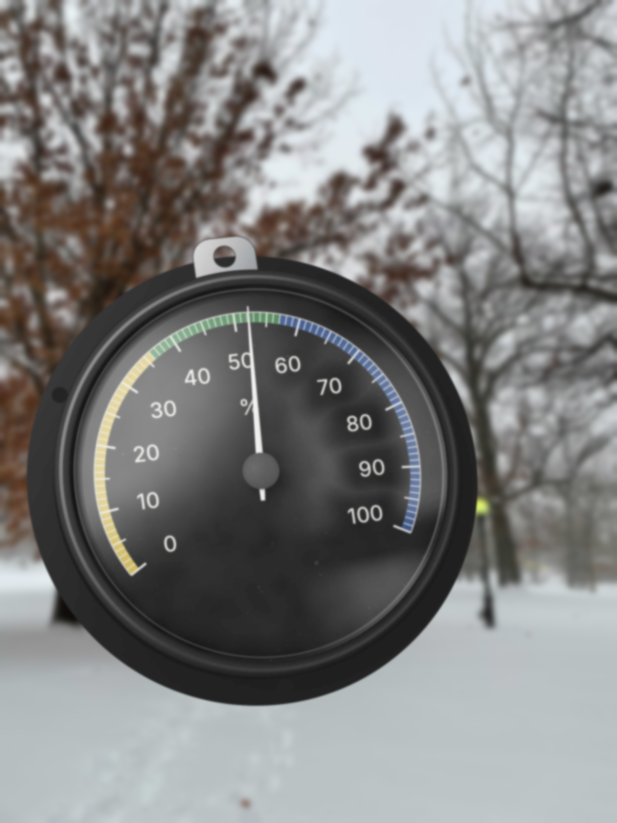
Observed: % 52
